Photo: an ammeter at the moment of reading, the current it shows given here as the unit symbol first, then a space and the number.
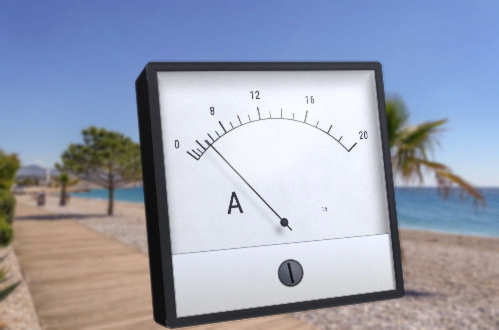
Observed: A 5
